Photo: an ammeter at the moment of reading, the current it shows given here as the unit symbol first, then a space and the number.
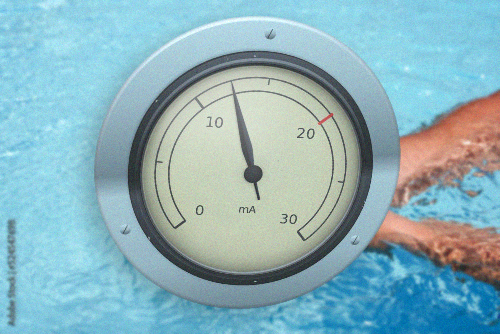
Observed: mA 12.5
